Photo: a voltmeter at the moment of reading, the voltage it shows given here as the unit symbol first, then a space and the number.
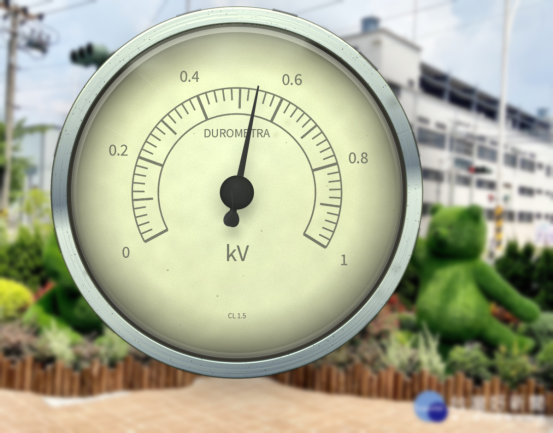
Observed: kV 0.54
